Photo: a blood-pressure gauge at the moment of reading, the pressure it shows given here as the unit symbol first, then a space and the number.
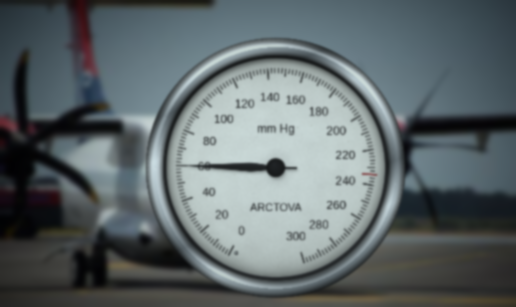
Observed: mmHg 60
